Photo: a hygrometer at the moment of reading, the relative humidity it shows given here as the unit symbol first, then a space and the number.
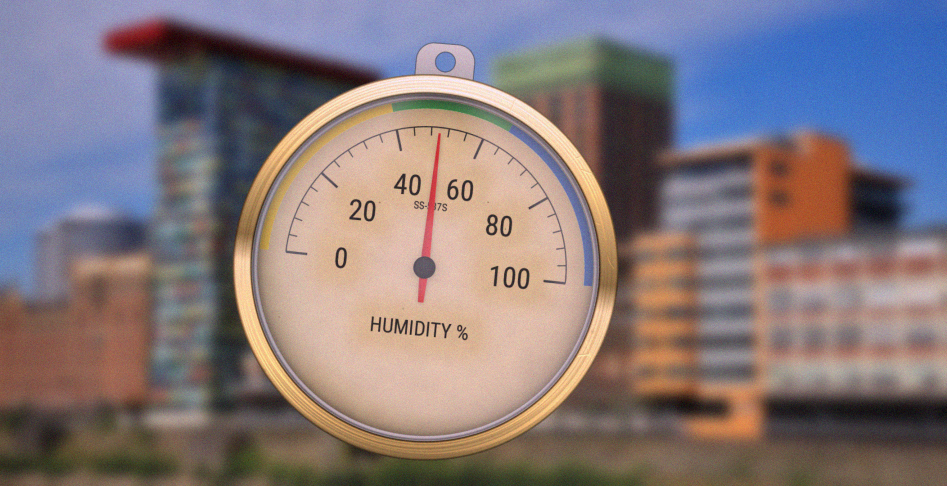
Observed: % 50
